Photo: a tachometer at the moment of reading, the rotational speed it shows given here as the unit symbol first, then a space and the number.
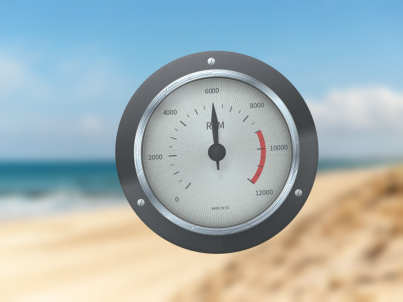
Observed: rpm 6000
